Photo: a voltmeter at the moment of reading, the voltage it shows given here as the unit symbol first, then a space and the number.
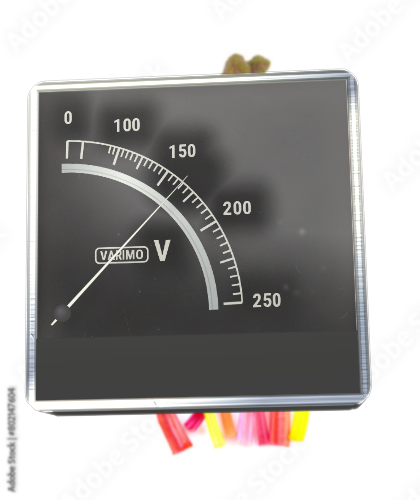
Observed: V 165
